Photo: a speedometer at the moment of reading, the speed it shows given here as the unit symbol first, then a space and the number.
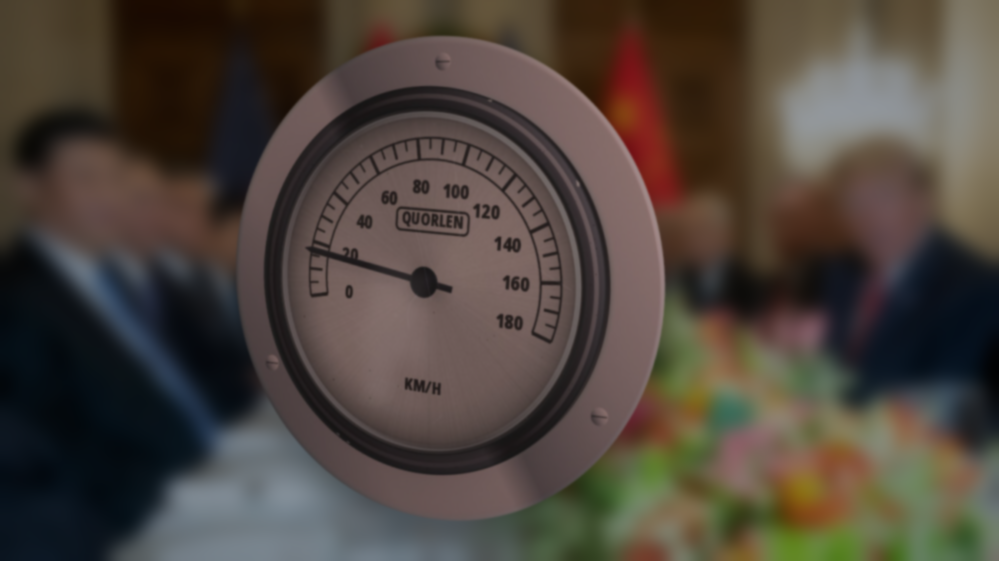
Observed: km/h 17.5
